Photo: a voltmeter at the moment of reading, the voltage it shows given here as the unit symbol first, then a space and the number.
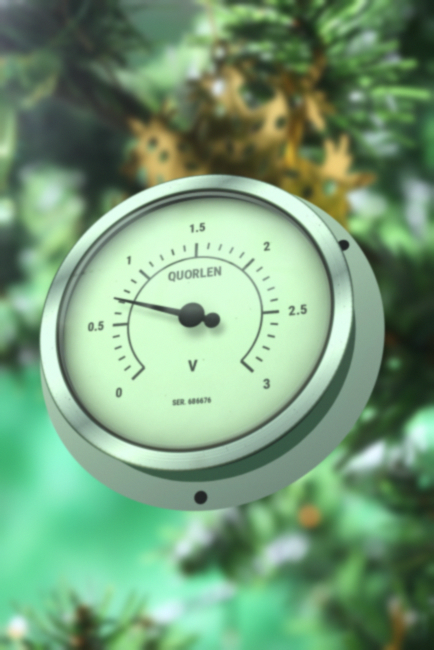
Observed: V 0.7
